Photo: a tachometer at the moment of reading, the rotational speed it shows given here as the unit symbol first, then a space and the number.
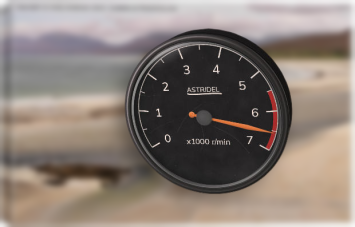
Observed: rpm 6500
